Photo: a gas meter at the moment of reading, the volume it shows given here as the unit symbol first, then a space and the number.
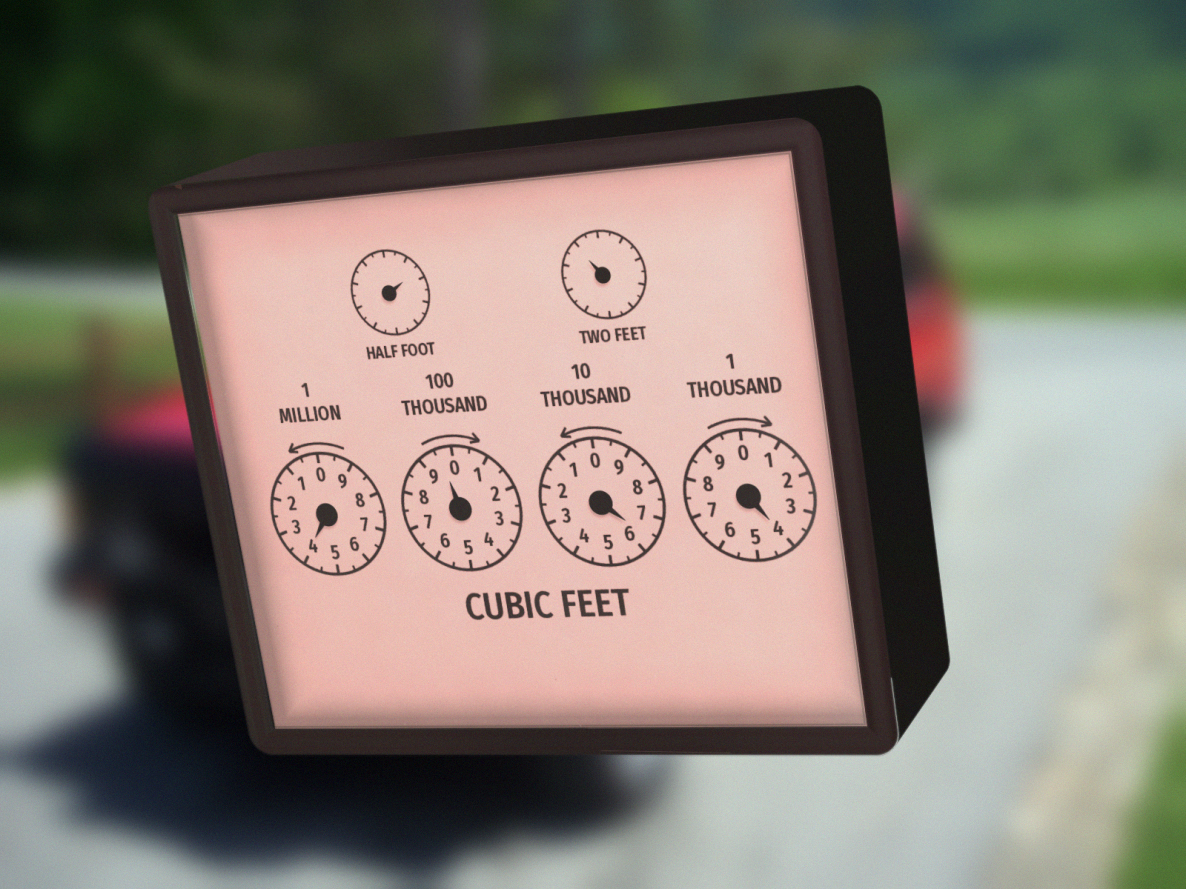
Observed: ft³ 396400
